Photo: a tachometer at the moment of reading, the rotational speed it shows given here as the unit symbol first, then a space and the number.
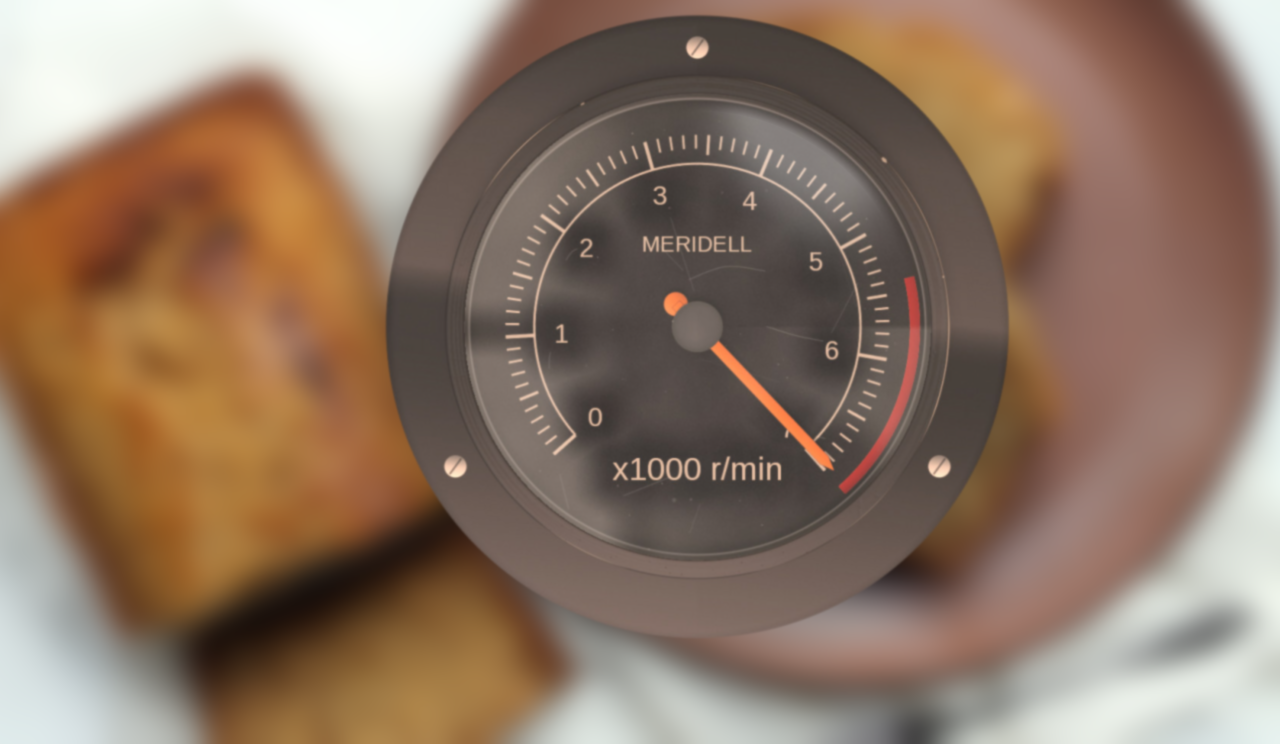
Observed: rpm 6950
